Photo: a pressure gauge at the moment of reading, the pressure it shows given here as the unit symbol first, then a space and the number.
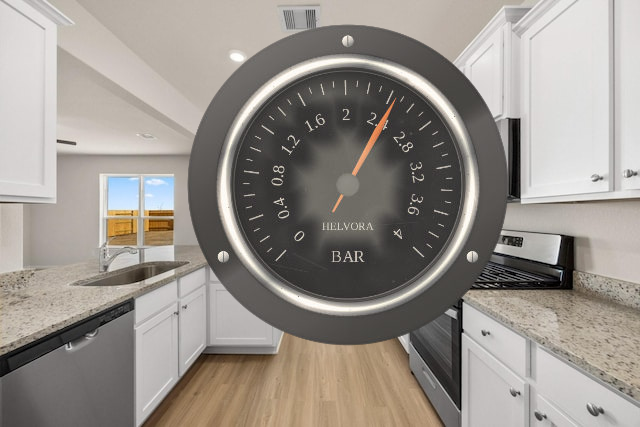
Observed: bar 2.45
